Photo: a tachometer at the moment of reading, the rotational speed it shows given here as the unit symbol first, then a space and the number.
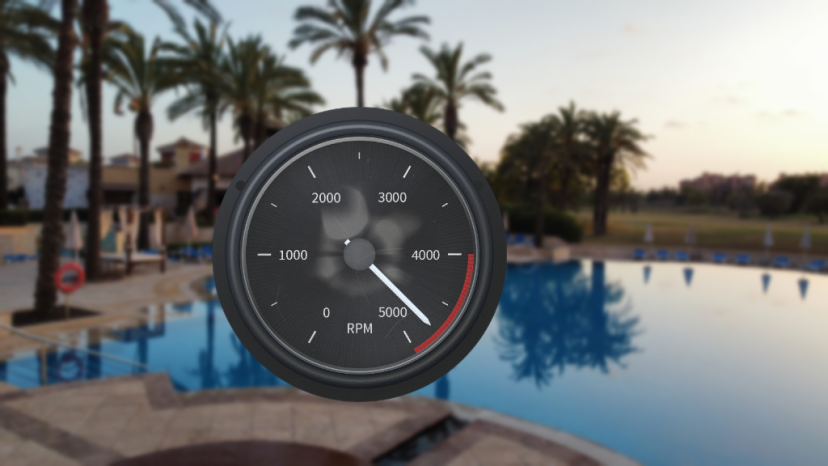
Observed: rpm 4750
